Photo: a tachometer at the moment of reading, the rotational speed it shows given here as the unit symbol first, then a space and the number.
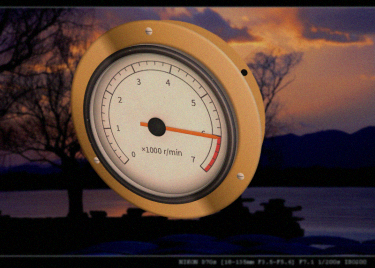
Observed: rpm 6000
